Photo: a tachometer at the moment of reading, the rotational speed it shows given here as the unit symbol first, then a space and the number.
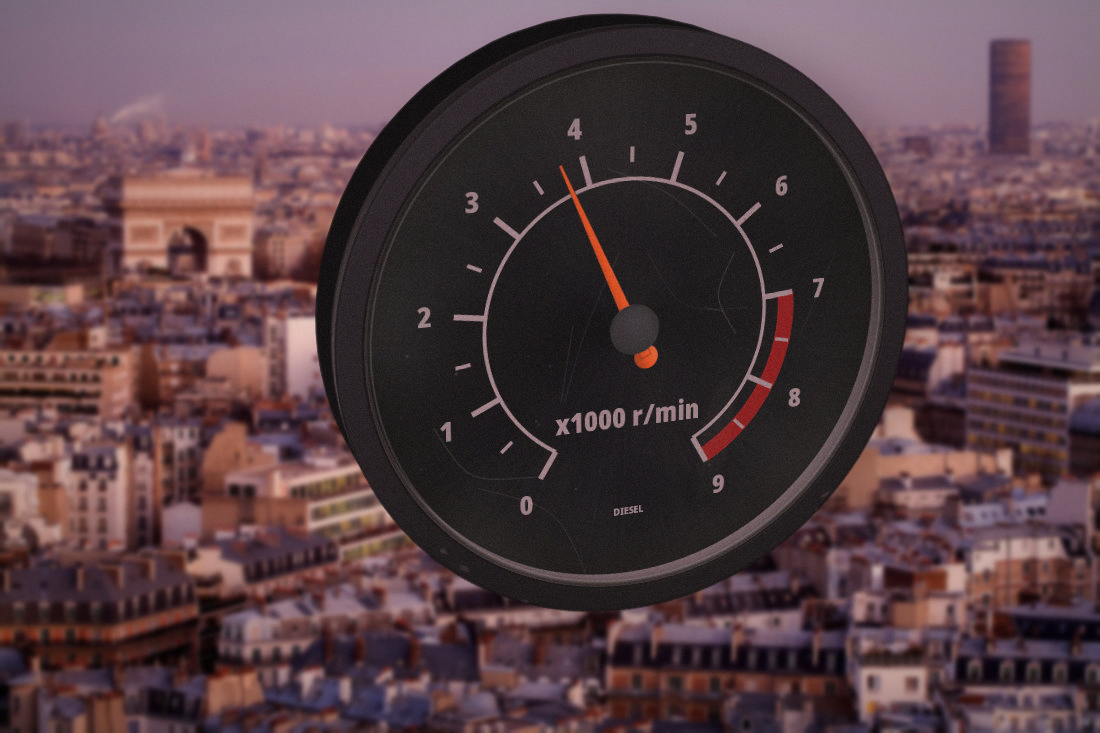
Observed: rpm 3750
